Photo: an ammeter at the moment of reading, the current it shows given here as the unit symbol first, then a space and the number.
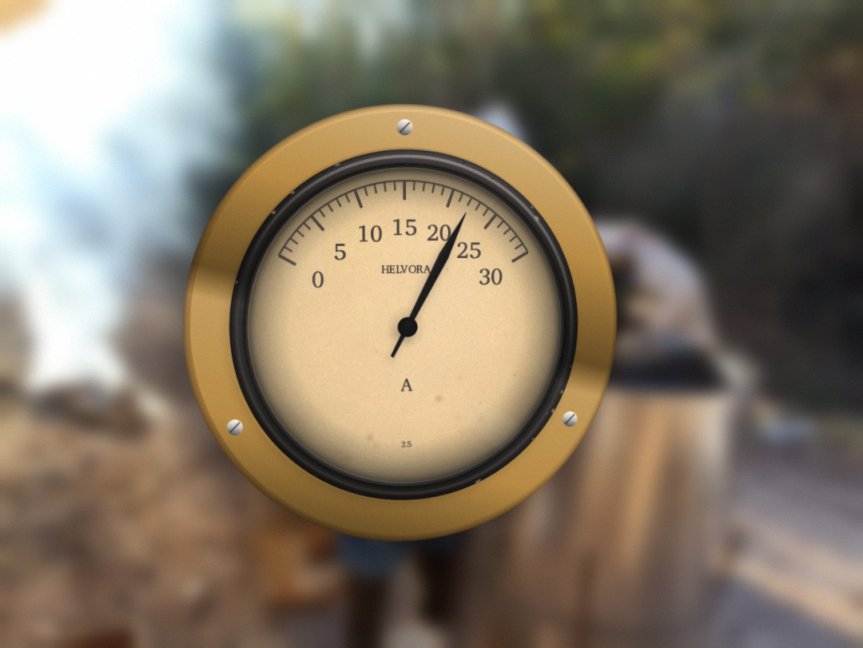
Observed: A 22
